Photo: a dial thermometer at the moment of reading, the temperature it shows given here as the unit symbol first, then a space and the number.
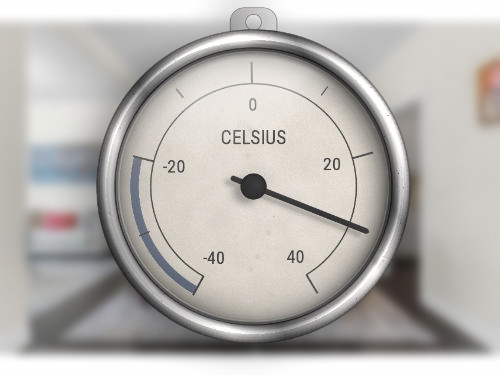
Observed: °C 30
